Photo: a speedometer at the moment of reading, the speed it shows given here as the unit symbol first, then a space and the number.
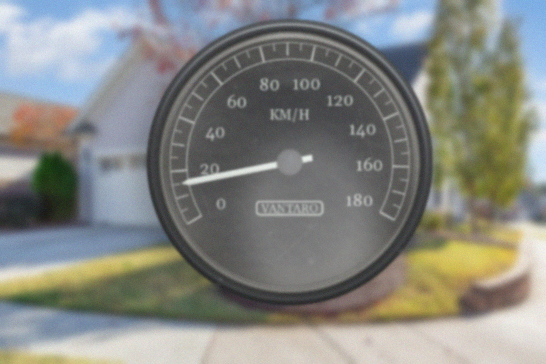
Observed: km/h 15
